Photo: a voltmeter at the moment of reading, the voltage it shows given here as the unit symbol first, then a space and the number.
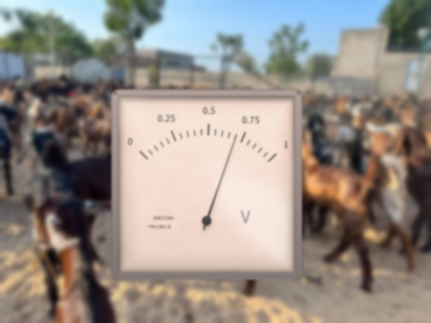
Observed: V 0.7
